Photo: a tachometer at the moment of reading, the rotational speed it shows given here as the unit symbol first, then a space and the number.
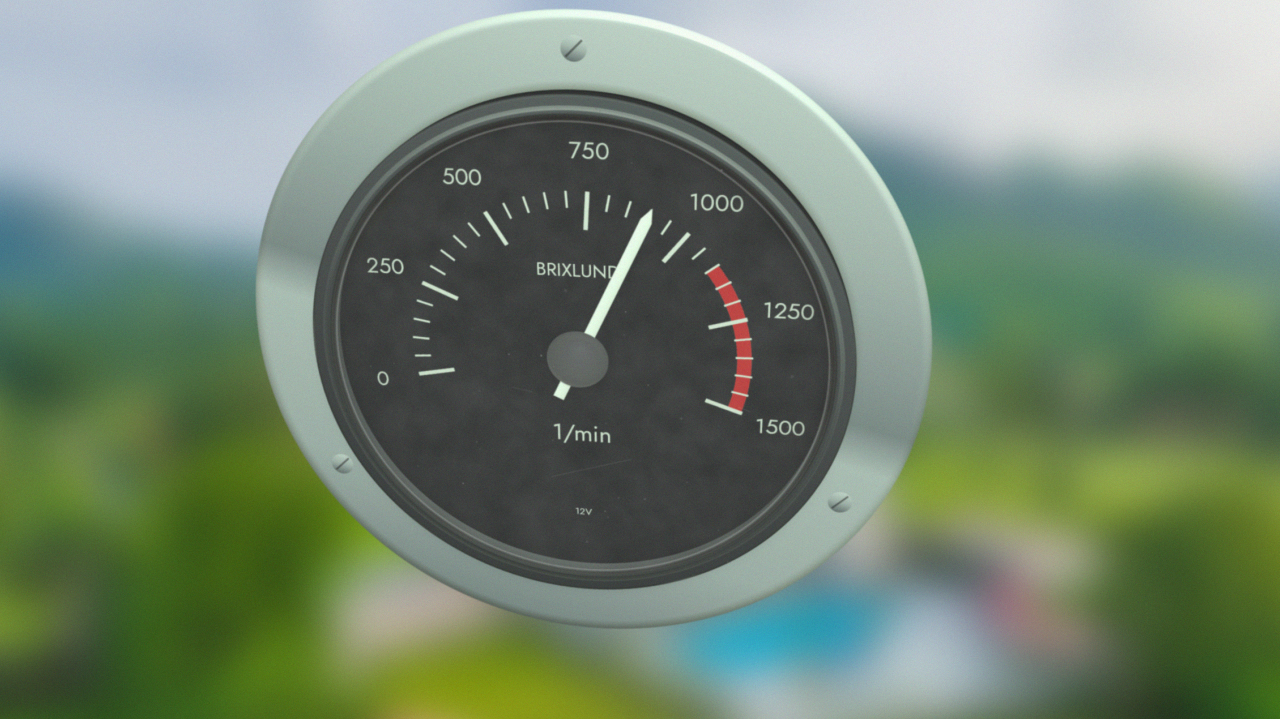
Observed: rpm 900
